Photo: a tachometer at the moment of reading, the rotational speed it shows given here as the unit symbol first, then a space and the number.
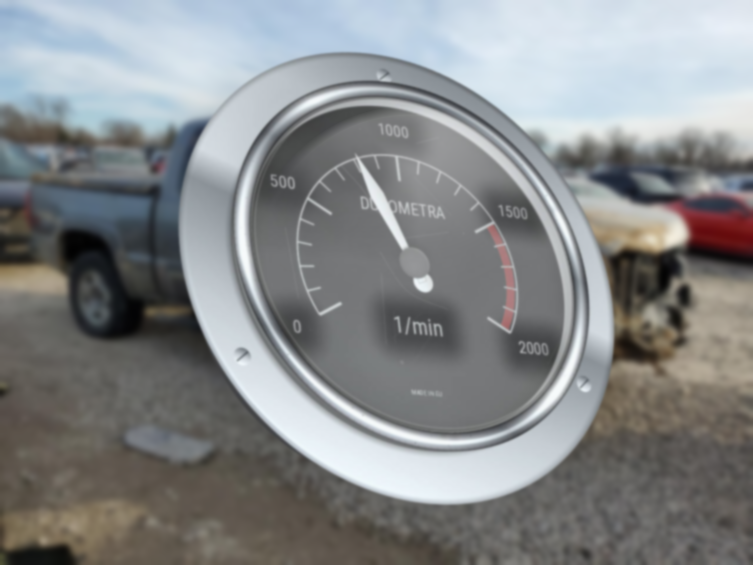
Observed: rpm 800
